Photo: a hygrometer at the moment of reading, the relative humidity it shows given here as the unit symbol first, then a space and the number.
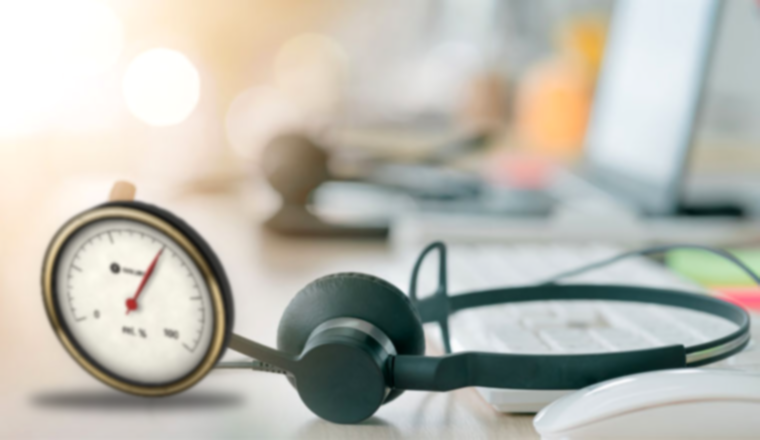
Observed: % 60
